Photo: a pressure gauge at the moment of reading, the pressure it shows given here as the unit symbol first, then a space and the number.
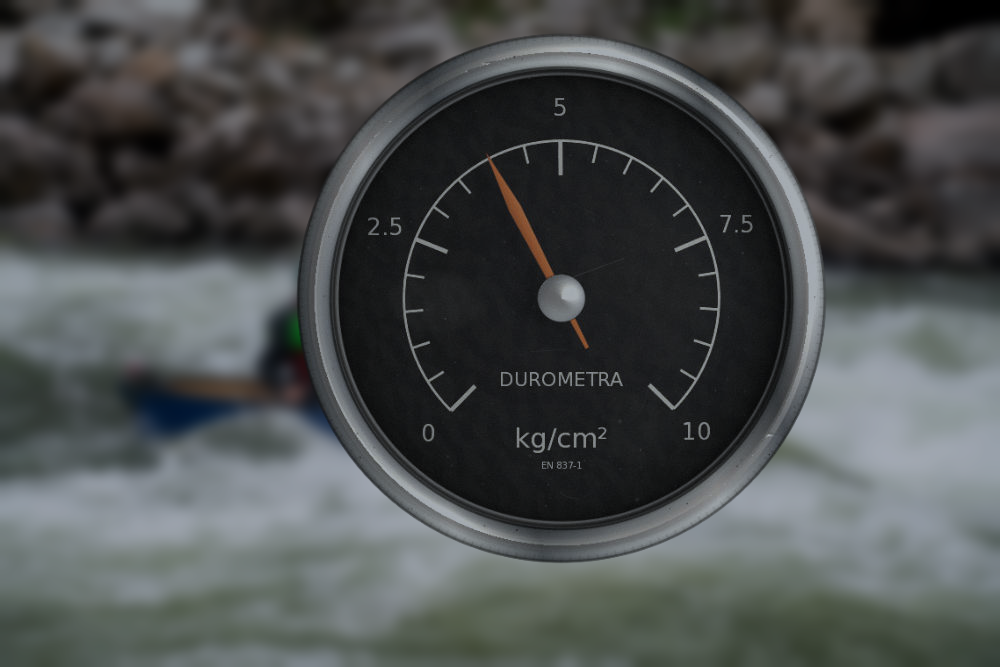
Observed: kg/cm² 4
